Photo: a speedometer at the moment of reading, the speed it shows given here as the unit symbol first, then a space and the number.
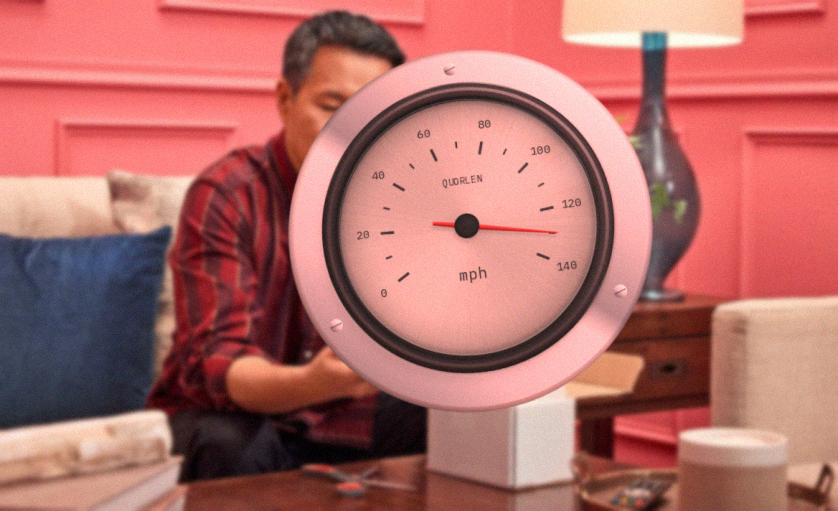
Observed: mph 130
